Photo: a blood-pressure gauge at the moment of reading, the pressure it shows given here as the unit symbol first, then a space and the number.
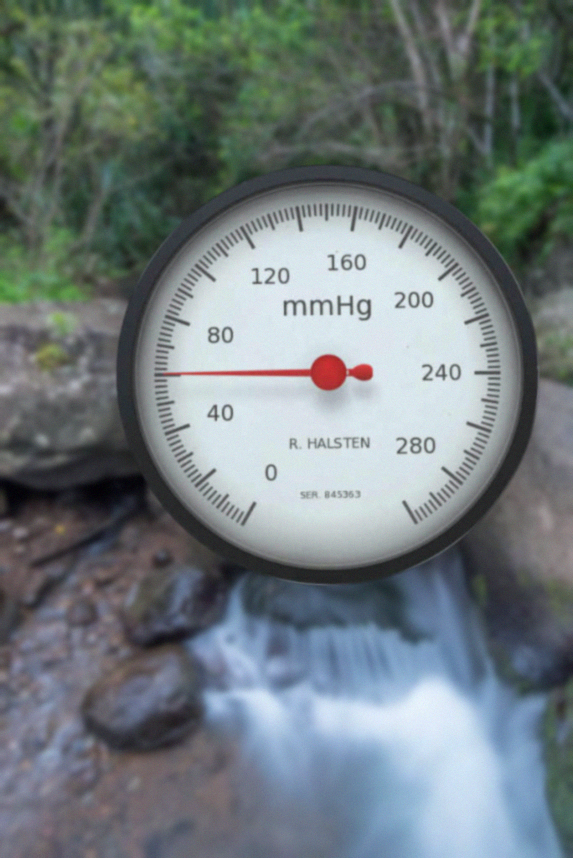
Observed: mmHg 60
